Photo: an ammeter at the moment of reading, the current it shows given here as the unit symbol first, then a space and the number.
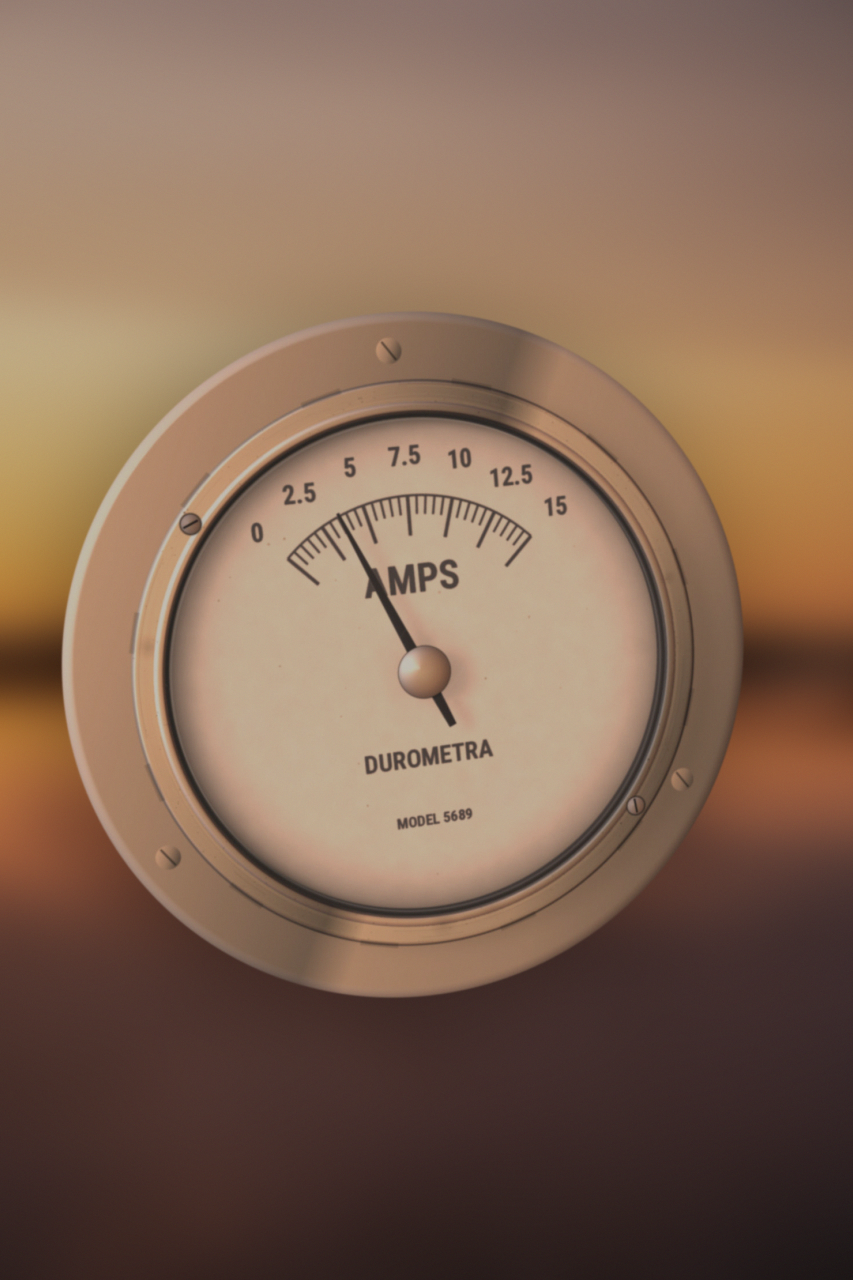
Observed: A 3.5
